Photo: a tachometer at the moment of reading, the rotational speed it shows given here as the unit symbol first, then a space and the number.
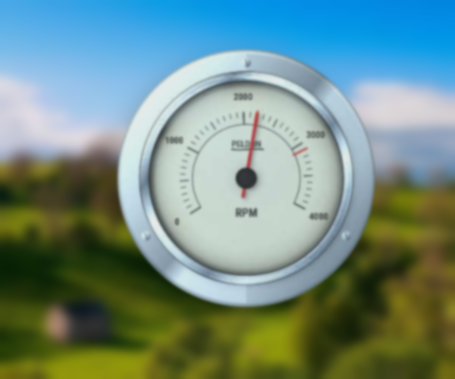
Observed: rpm 2200
